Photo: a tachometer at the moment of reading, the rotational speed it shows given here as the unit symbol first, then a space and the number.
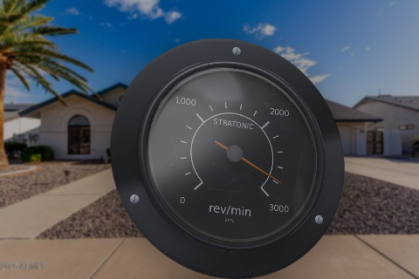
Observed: rpm 2800
